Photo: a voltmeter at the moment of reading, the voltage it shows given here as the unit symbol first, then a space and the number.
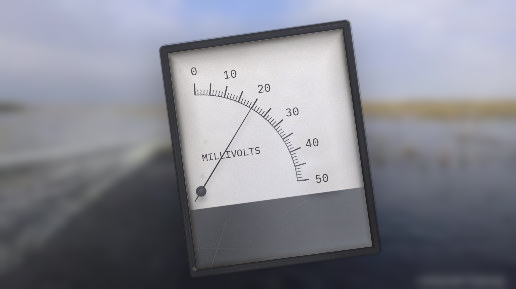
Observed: mV 20
